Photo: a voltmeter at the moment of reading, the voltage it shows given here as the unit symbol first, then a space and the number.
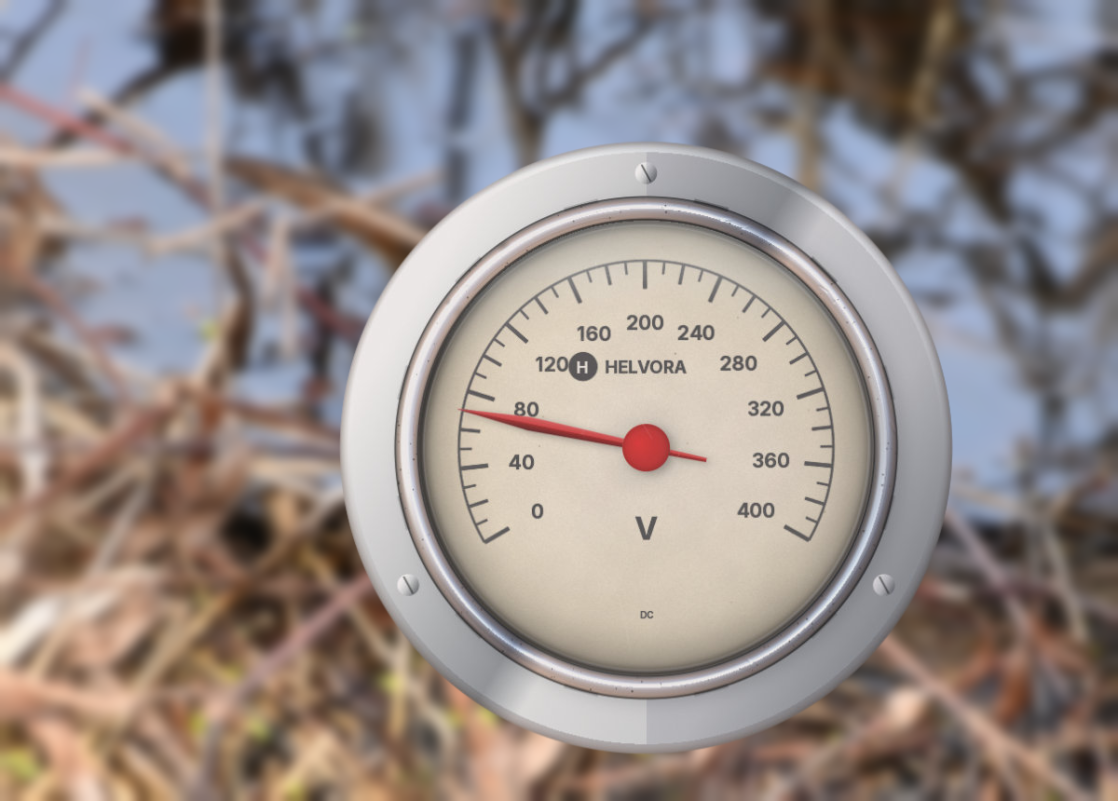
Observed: V 70
